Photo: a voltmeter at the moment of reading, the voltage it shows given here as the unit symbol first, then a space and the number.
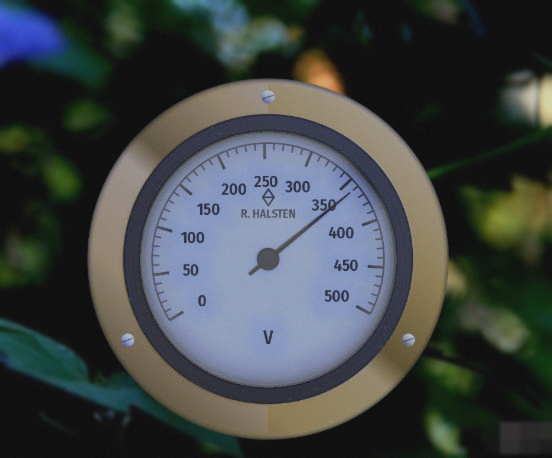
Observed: V 360
